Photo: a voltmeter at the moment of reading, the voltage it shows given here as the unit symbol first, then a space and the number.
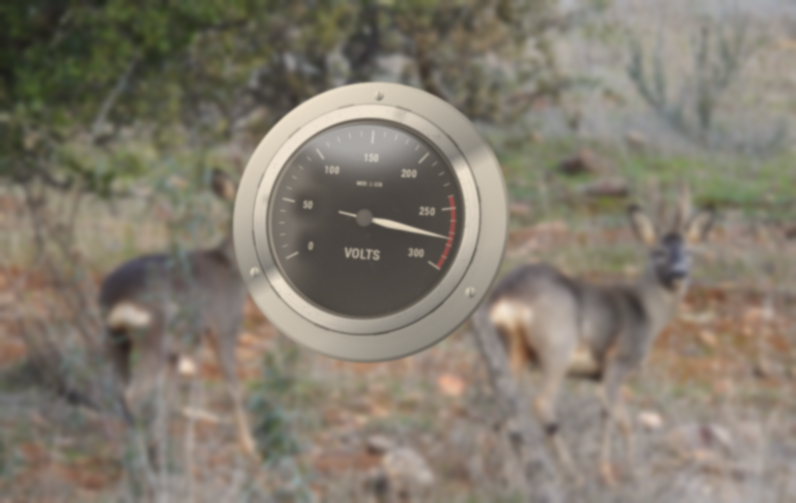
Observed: V 275
